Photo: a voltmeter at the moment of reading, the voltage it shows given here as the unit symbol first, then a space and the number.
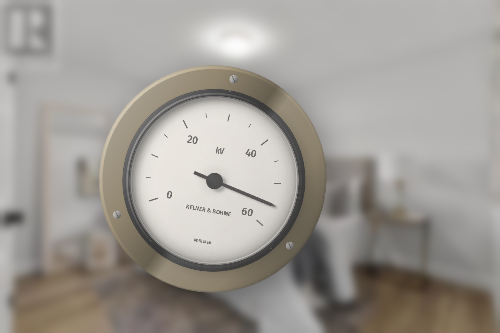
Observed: kV 55
